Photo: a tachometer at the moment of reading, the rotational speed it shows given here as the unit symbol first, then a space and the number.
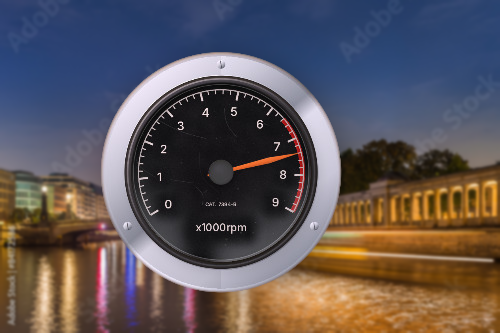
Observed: rpm 7400
